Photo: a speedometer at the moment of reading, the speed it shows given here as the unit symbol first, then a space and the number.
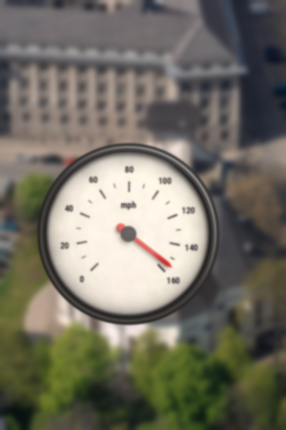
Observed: mph 155
